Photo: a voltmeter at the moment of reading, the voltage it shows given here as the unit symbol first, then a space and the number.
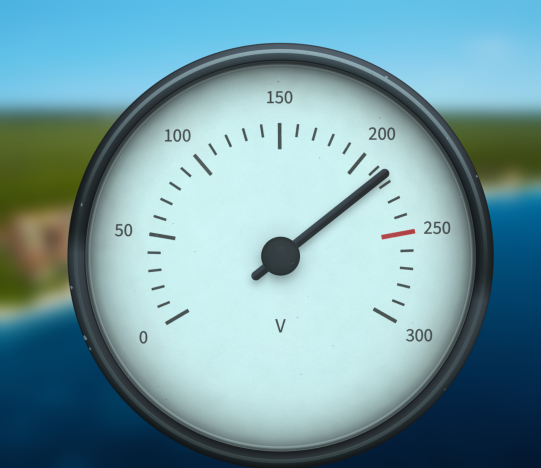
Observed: V 215
